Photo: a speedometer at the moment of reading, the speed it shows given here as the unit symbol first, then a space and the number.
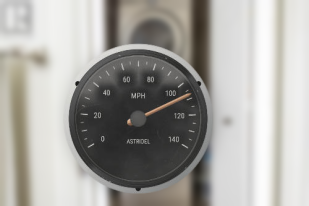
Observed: mph 107.5
